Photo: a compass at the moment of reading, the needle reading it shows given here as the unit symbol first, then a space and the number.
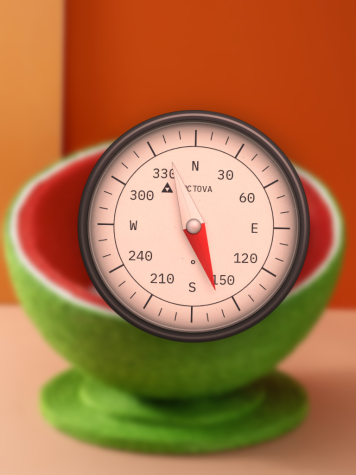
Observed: ° 160
